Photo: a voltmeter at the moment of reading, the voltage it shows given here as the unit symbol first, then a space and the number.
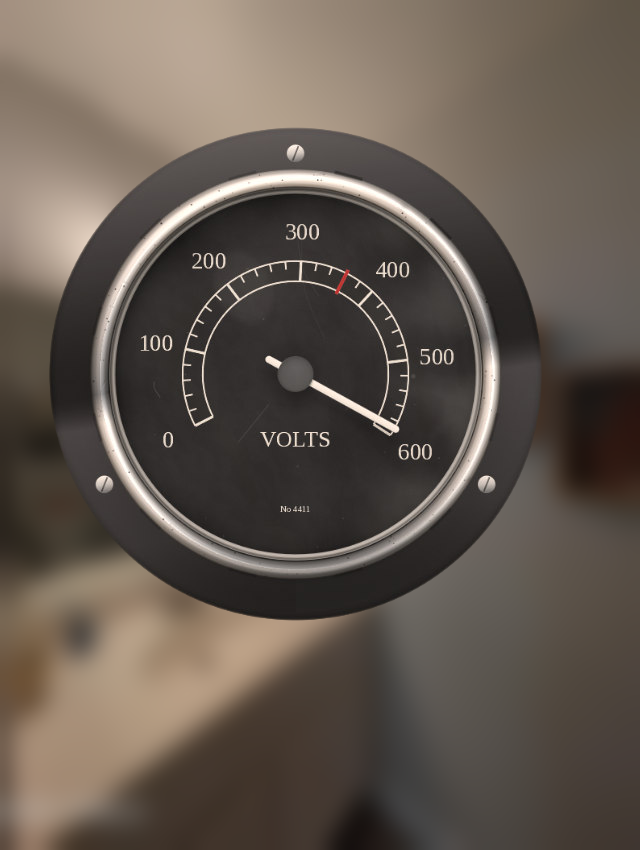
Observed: V 590
